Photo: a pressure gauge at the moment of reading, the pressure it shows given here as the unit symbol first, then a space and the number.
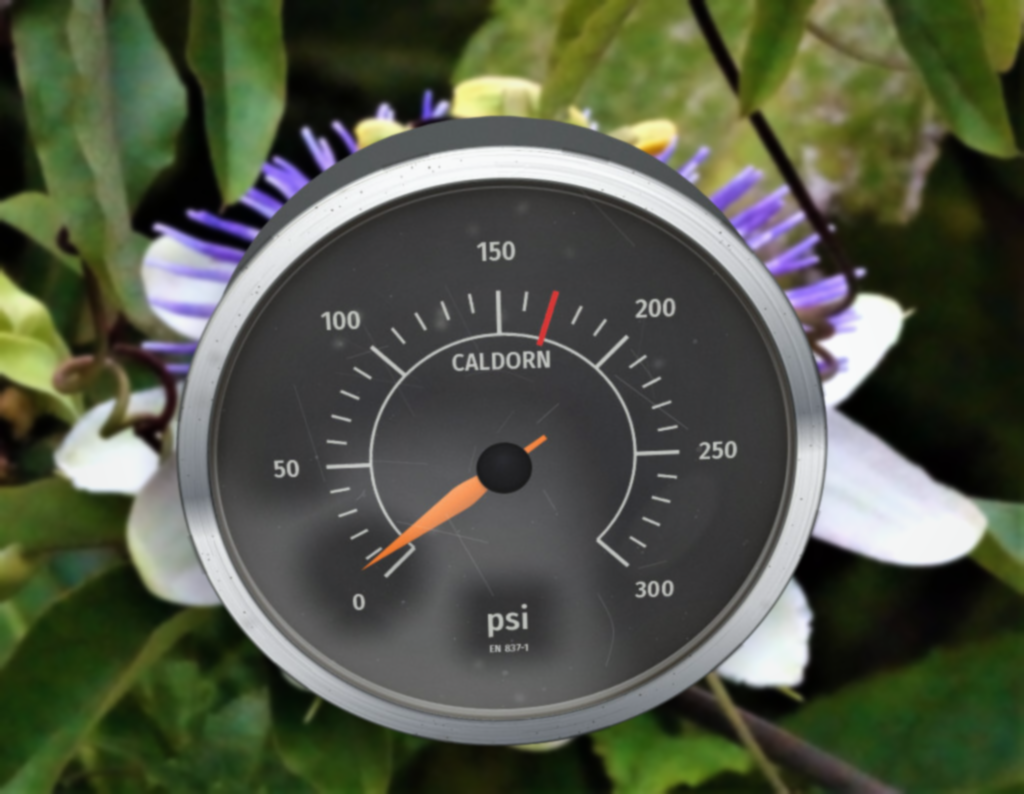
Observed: psi 10
